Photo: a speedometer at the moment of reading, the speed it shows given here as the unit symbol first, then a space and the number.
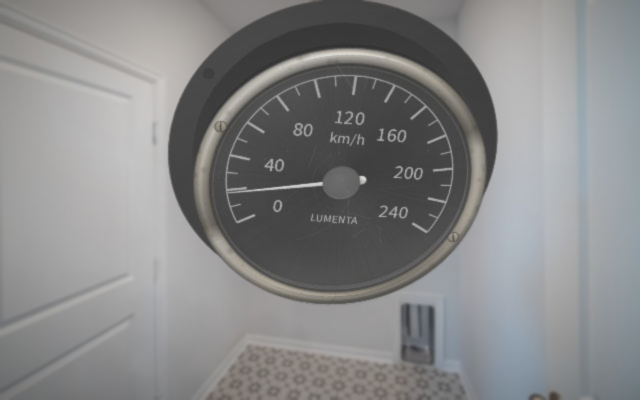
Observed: km/h 20
